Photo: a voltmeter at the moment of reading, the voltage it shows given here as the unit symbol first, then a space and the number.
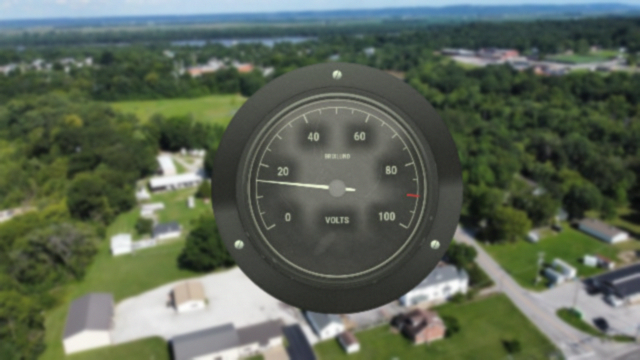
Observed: V 15
